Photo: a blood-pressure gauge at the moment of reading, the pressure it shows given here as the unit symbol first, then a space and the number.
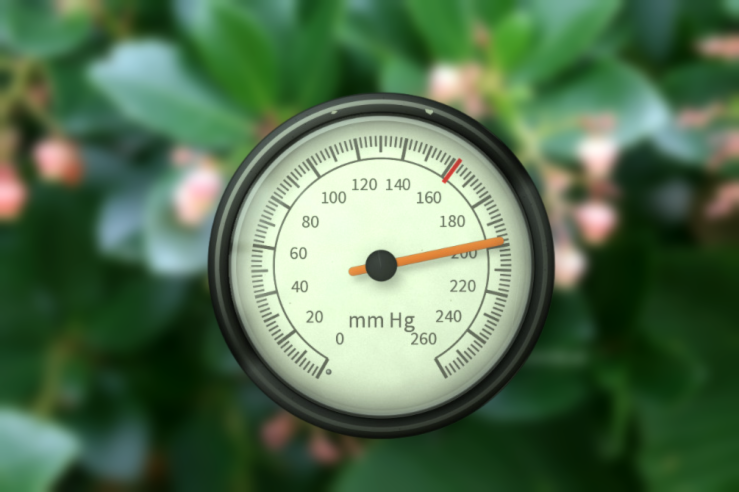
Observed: mmHg 198
